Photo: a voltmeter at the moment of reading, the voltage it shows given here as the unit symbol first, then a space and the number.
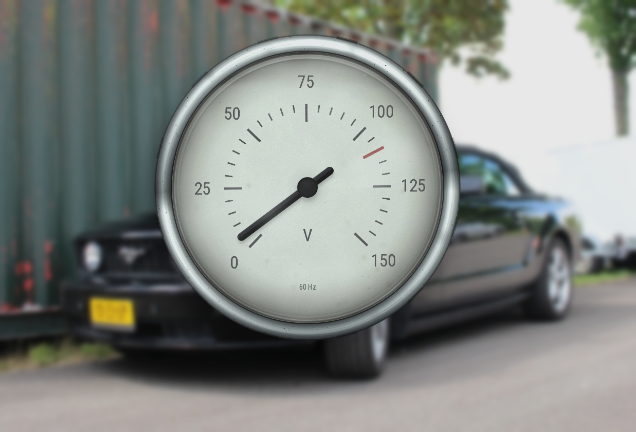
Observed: V 5
